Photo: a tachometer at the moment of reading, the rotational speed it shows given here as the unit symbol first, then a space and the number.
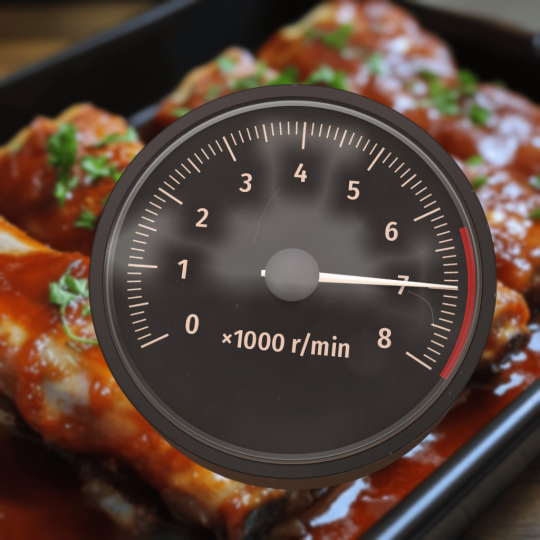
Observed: rpm 7000
